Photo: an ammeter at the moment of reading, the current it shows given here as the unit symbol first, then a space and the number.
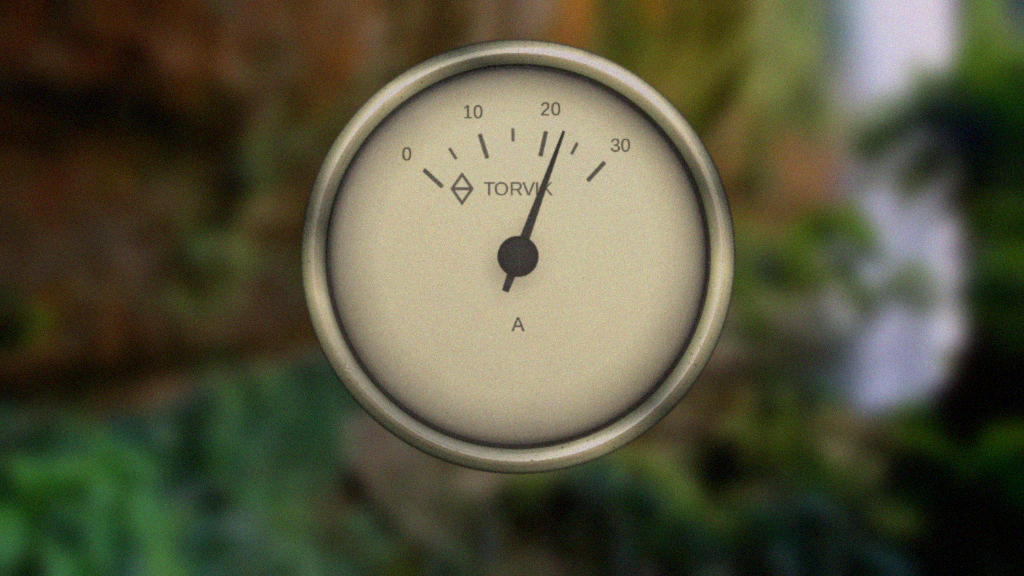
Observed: A 22.5
